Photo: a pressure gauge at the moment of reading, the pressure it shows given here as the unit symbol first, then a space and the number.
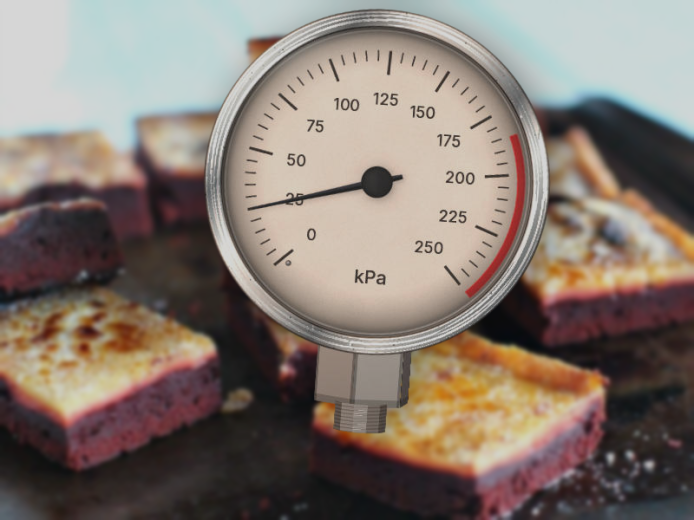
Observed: kPa 25
